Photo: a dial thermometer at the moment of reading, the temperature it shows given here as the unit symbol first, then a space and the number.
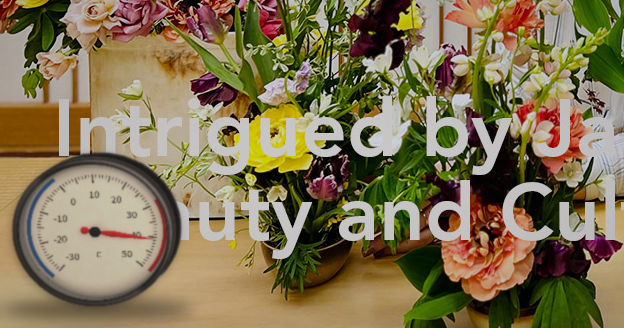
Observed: °C 40
